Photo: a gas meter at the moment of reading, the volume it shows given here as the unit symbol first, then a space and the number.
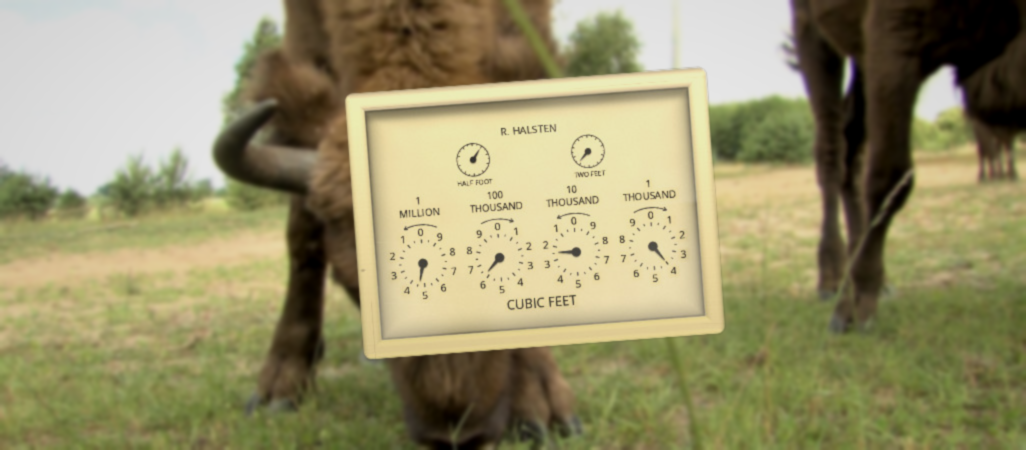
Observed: ft³ 462400
